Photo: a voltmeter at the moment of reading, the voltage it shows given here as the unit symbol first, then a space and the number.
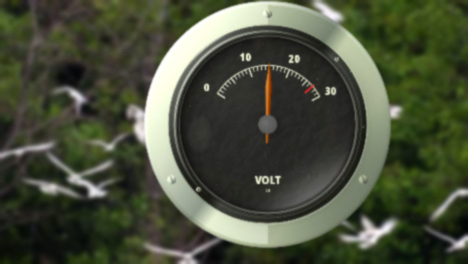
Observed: V 15
